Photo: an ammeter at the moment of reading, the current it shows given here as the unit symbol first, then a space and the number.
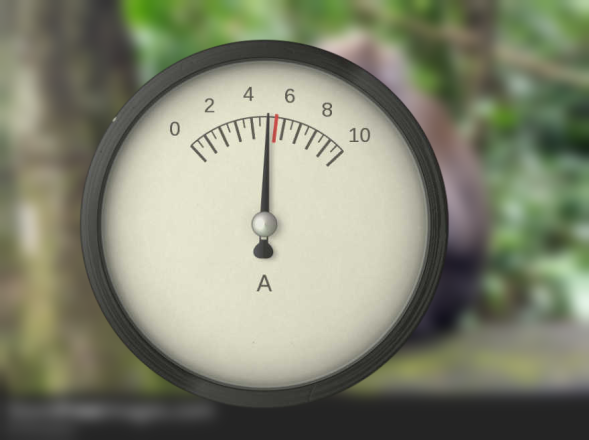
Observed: A 5
